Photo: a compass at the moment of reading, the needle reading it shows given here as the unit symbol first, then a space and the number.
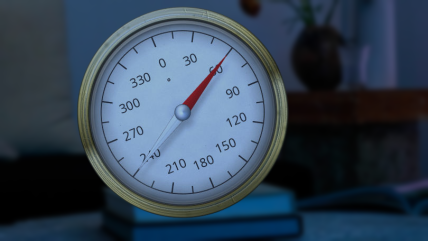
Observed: ° 60
